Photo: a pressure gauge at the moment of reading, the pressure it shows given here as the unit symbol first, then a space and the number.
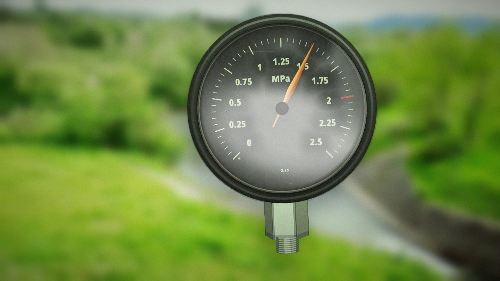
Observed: MPa 1.5
